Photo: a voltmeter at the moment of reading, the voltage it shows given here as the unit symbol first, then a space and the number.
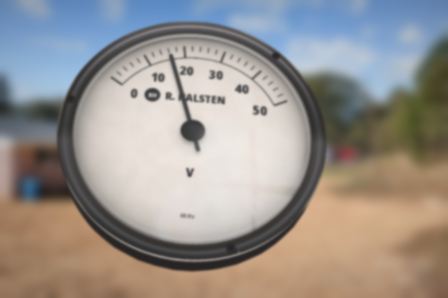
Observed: V 16
